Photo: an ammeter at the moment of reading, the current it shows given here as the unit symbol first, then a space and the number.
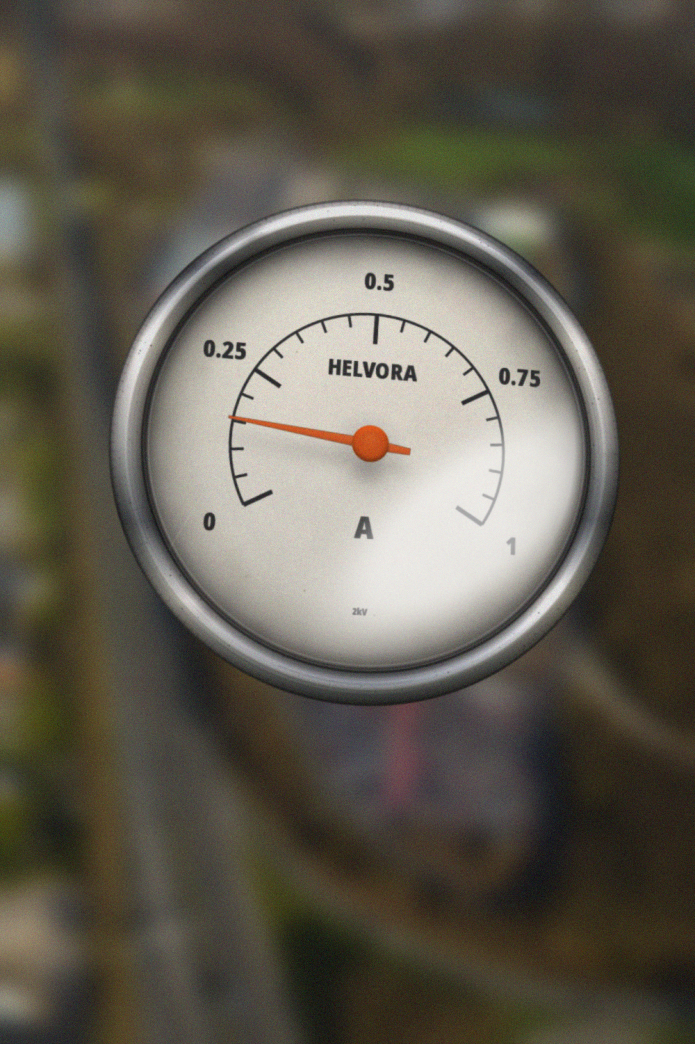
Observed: A 0.15
